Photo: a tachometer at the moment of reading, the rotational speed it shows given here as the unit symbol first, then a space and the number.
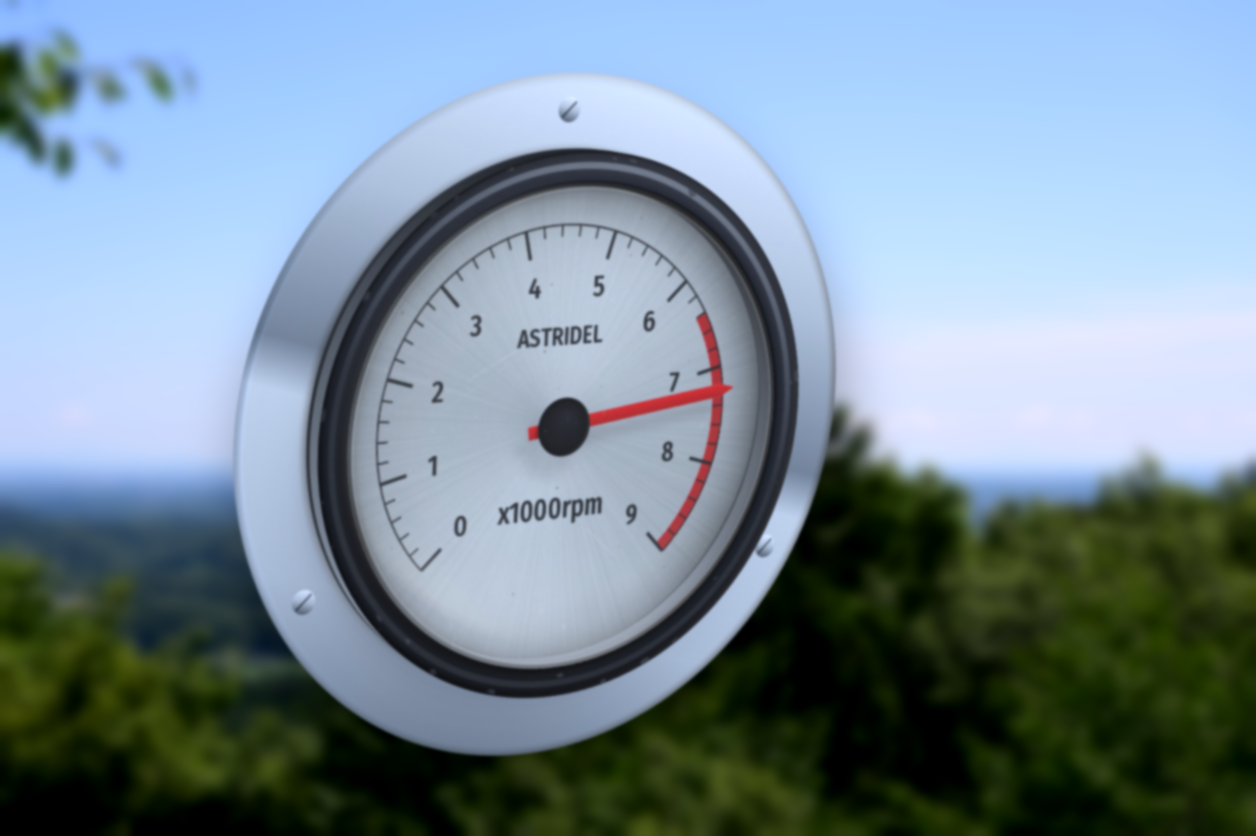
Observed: rpm 7200
